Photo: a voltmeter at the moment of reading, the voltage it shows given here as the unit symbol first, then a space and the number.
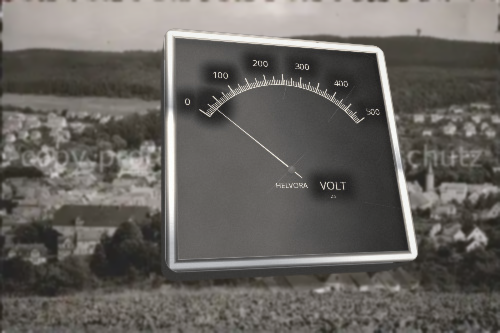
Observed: V 25
